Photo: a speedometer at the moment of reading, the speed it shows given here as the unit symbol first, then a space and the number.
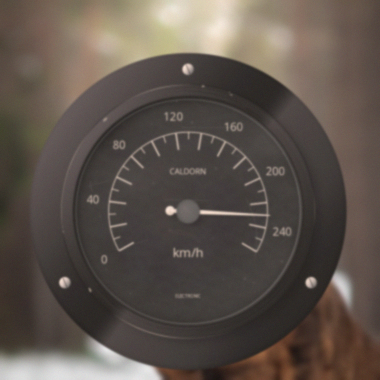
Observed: km/h 230
